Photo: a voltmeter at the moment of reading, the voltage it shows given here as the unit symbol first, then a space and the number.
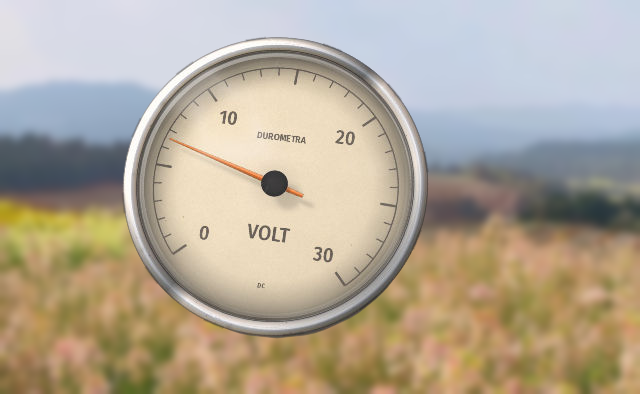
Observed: V 6.5
